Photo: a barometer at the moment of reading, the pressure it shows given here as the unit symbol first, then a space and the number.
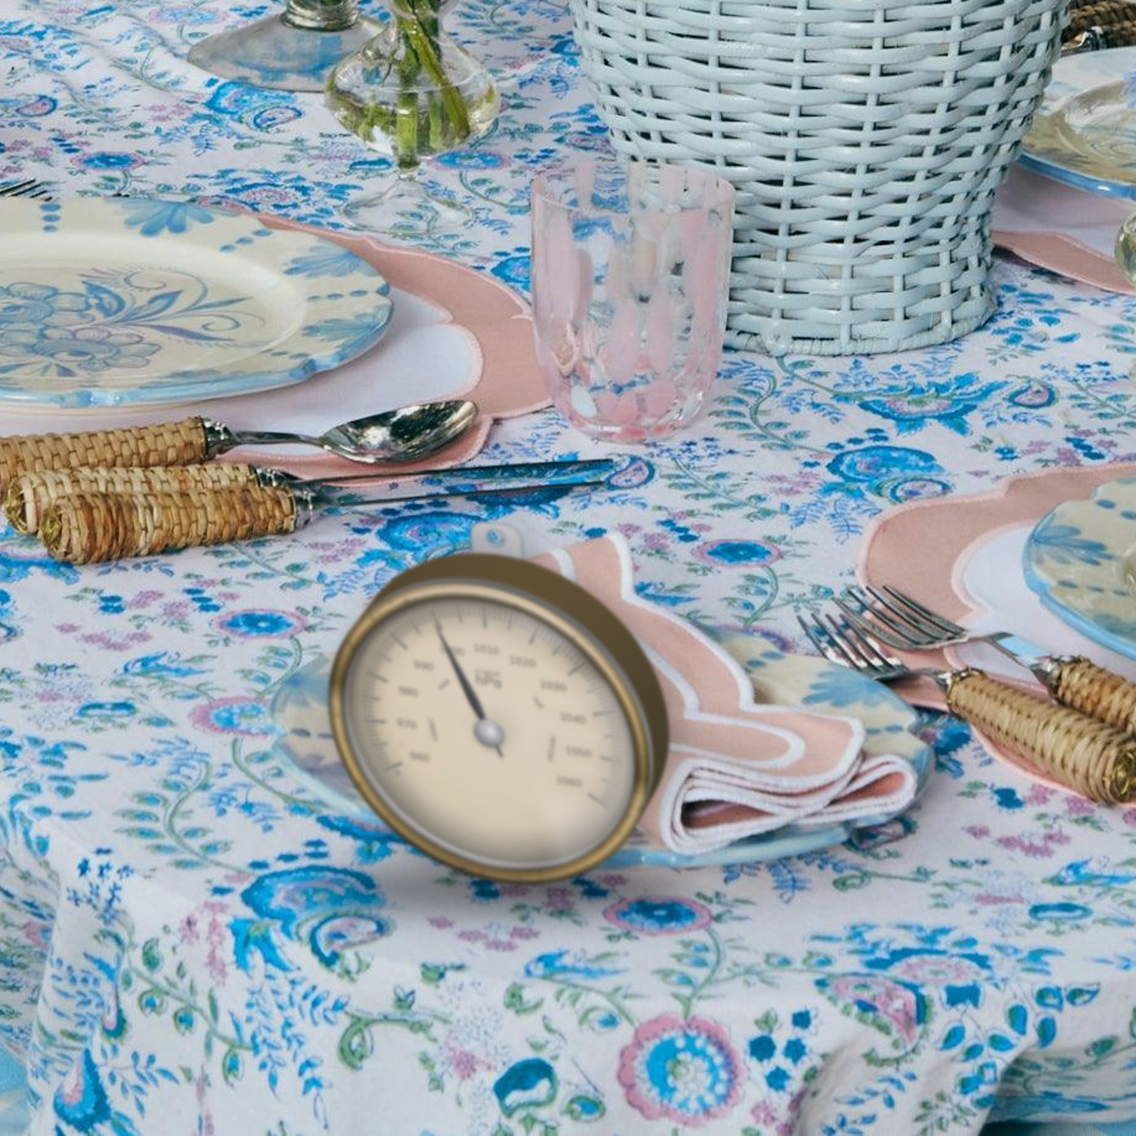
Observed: hPa 1000
